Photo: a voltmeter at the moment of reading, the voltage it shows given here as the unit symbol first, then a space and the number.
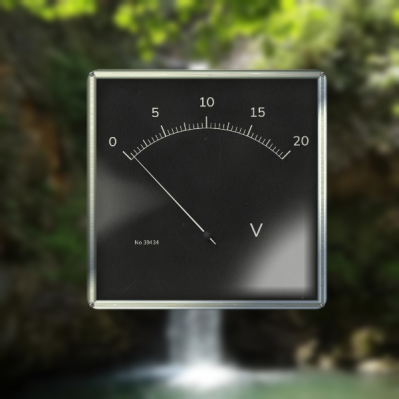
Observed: V 0.5
